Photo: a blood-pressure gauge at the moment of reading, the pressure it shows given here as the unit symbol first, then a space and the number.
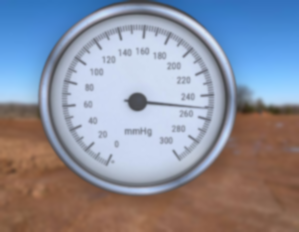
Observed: mmHg 250
